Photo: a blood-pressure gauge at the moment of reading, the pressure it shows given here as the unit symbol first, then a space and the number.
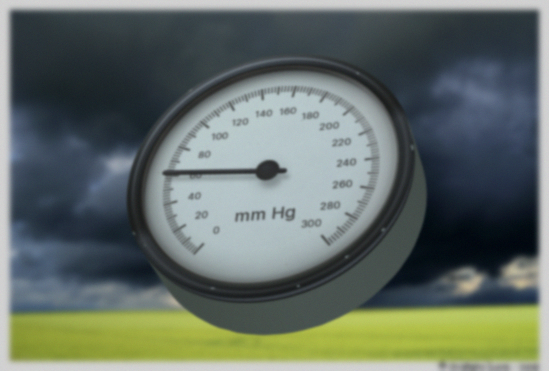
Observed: mmHg 60
